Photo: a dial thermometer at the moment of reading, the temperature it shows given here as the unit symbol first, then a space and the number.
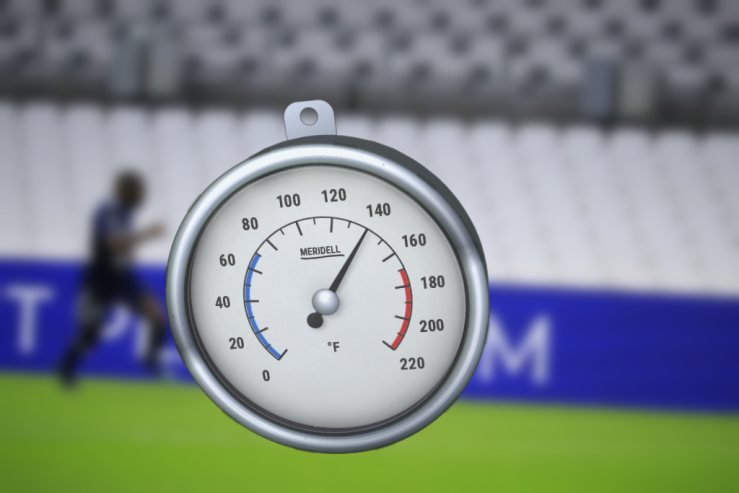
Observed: °F 140
